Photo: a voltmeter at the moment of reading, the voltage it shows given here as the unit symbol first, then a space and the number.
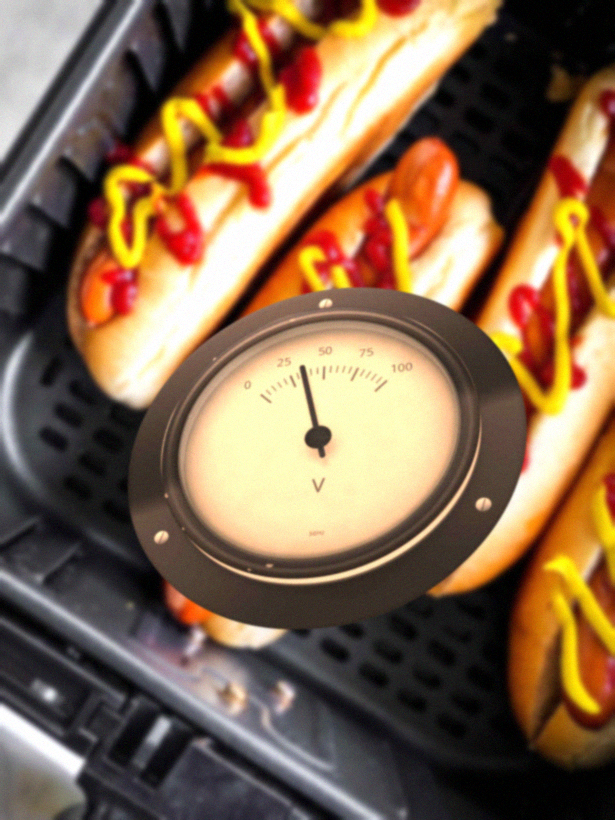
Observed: V 35
